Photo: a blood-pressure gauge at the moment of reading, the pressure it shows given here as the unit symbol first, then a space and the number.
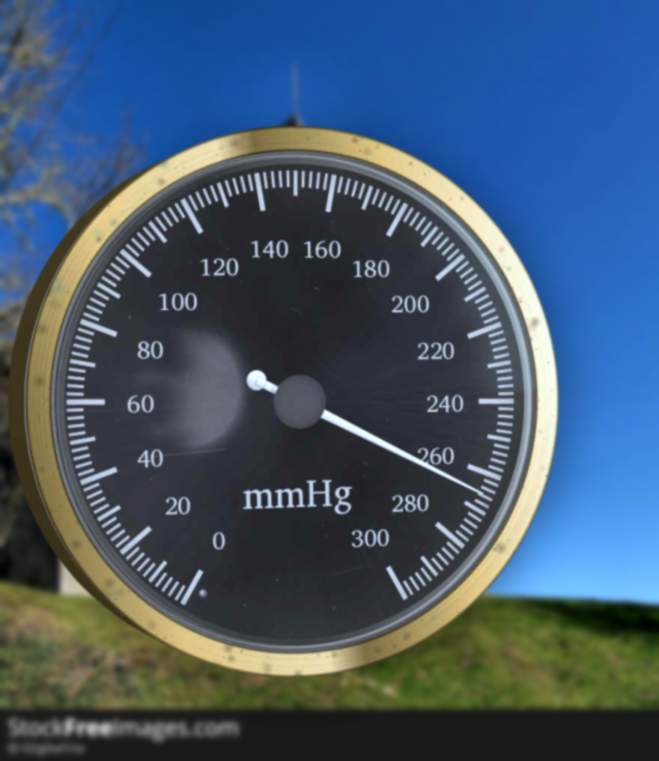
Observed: mmHg 266
